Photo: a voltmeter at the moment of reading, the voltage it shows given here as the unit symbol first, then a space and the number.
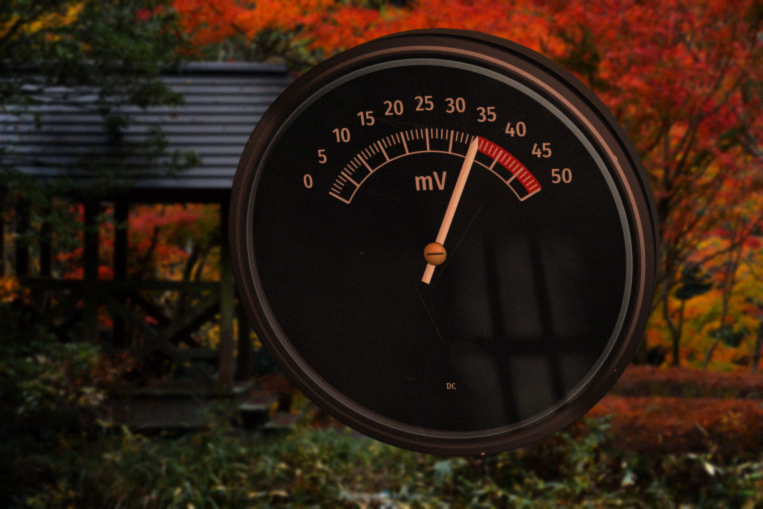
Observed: mV 35
